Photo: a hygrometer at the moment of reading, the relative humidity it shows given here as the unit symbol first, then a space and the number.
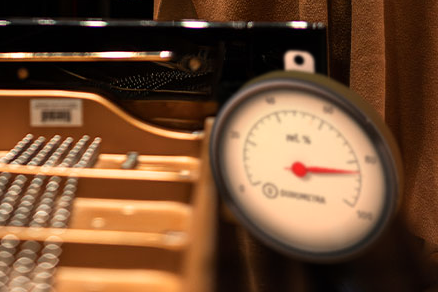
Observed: % 84
